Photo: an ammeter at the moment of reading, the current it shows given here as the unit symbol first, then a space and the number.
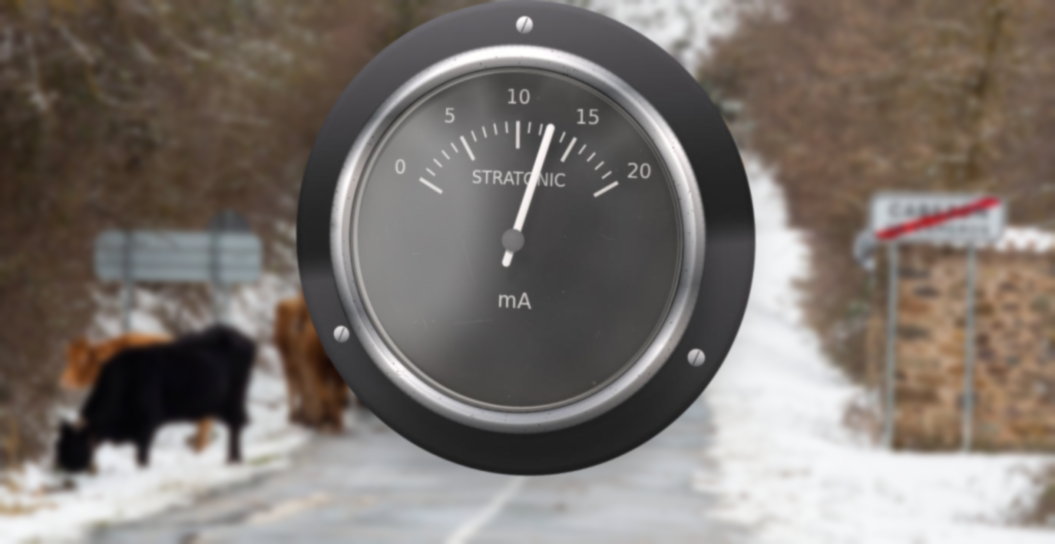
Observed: mA 13
